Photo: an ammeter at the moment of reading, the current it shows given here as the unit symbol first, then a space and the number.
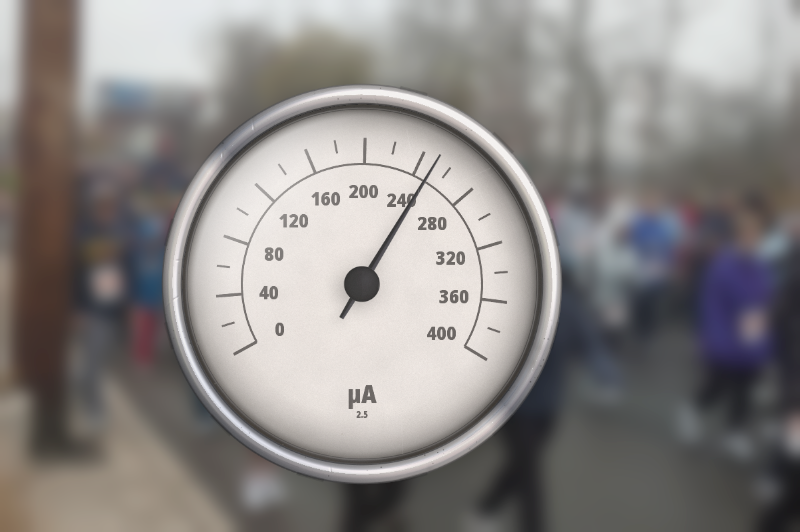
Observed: µA 250
